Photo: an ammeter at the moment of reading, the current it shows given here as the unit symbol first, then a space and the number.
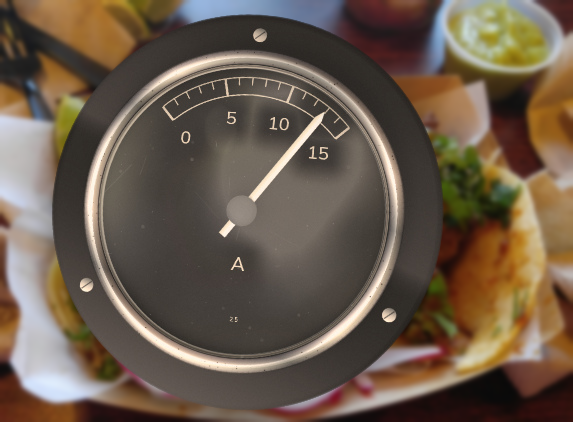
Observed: A 13
